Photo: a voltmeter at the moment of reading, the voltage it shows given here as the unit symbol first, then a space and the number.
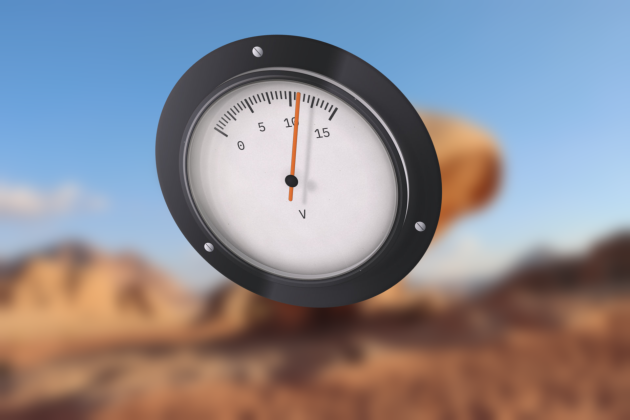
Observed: V 11
